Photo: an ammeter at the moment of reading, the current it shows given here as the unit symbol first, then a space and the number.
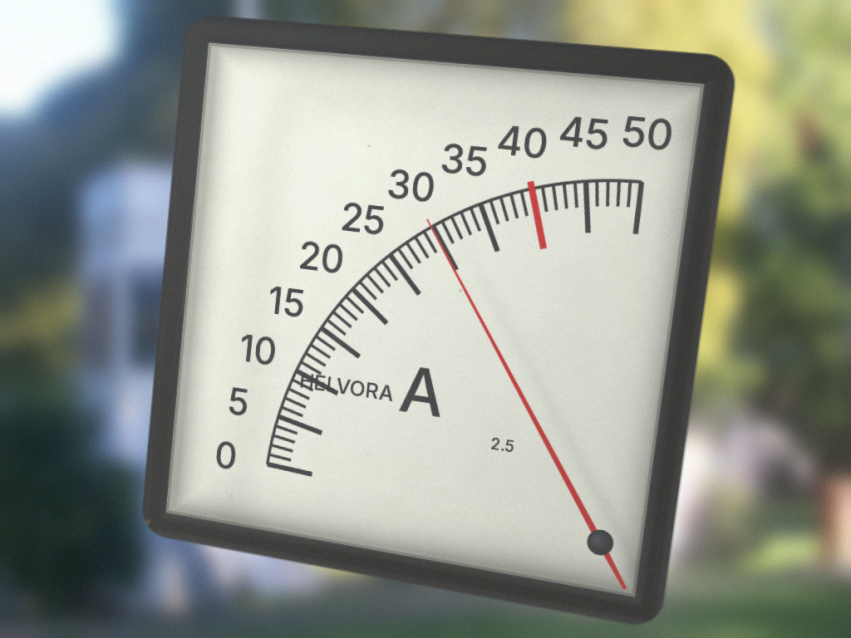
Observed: A 30
